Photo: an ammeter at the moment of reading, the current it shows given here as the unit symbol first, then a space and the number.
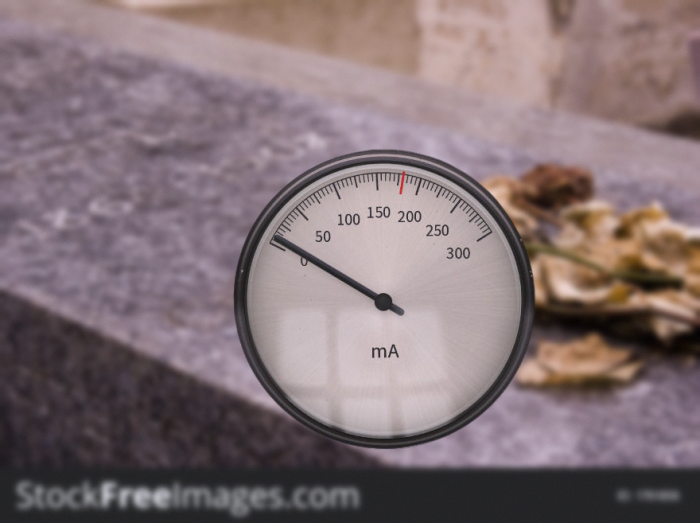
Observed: mA 10
